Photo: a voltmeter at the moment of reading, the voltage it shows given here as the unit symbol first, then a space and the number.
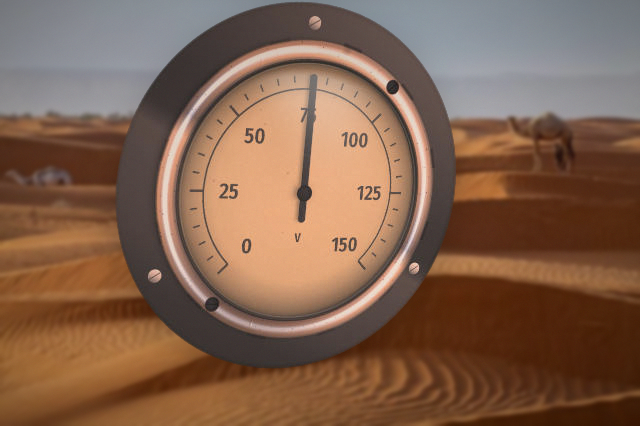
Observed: V 75
